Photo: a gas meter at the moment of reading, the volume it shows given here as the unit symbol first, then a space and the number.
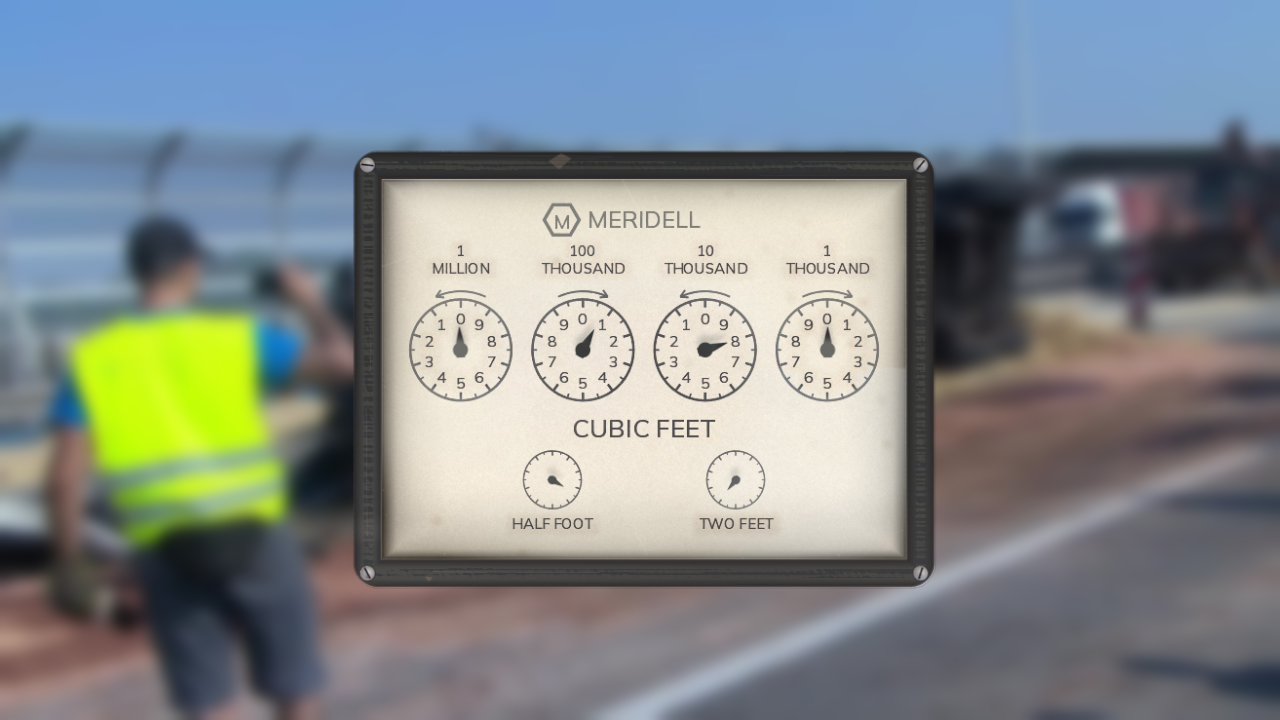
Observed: ft³ 8000
